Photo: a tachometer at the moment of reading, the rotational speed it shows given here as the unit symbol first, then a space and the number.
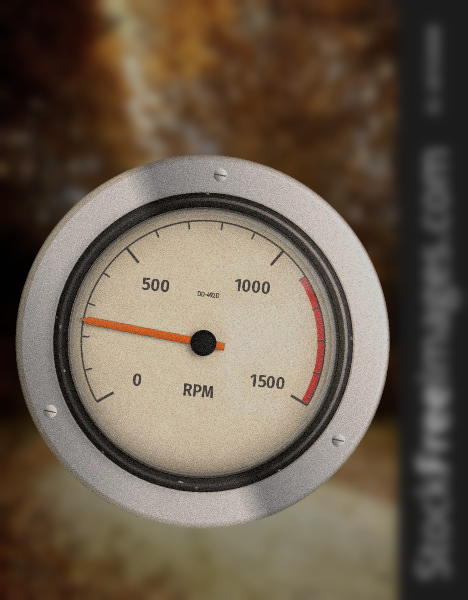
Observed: rpm 250
